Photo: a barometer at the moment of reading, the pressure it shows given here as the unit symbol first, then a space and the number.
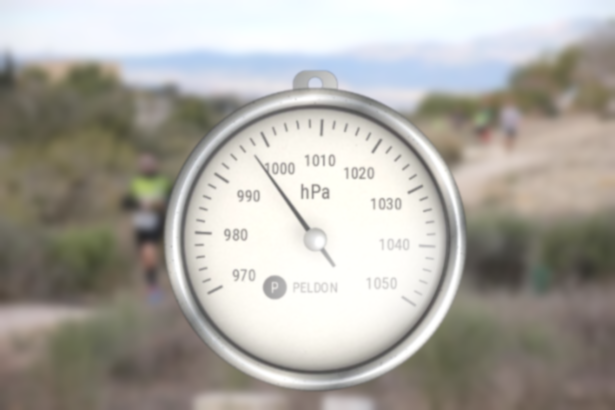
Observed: hPa 997
